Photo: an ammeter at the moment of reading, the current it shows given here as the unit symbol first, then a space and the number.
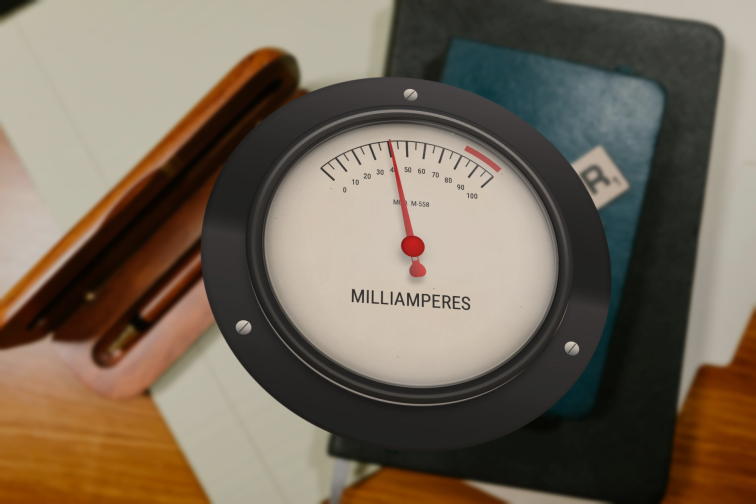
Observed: mA 40
